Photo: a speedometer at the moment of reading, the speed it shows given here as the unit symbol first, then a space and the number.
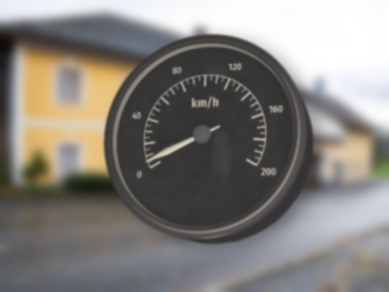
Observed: km/h 5
